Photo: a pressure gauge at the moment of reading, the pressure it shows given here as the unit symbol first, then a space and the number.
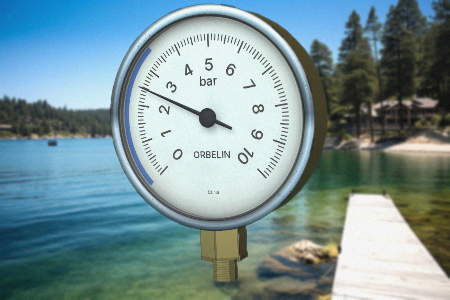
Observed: bar 2.5
